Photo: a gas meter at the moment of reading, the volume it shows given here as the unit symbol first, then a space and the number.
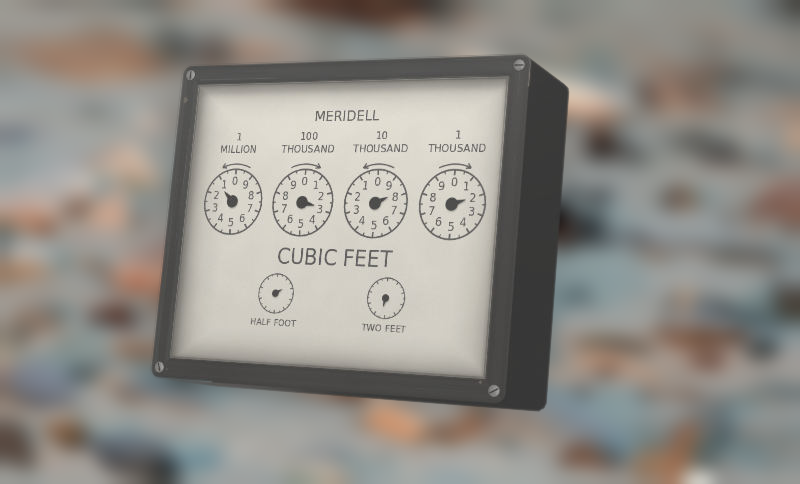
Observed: ft³ 128200
